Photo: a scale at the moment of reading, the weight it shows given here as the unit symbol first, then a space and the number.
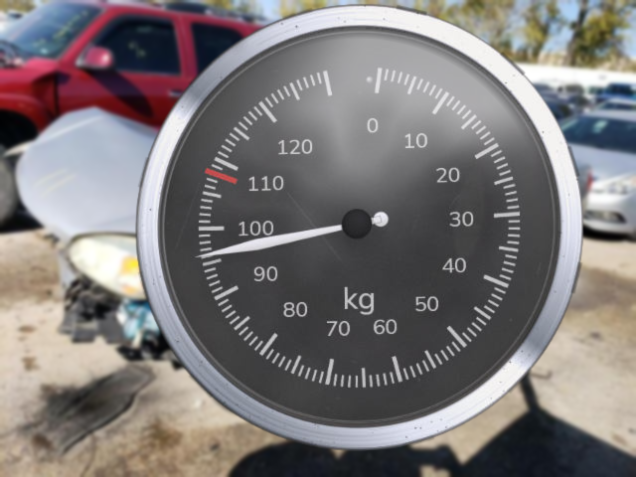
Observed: kg 96
